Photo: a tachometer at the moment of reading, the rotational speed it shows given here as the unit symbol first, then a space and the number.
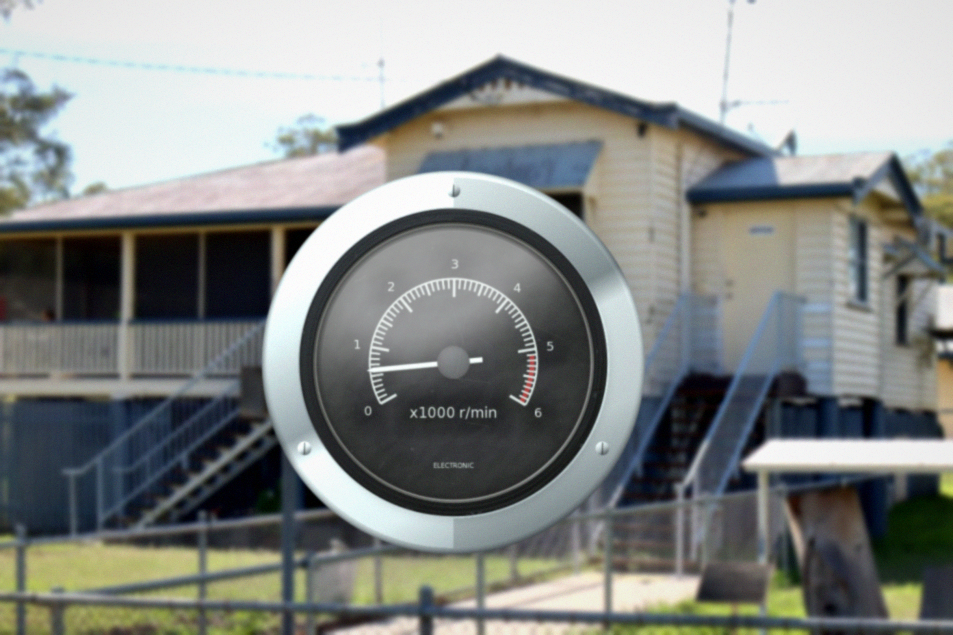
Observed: rpm 600
